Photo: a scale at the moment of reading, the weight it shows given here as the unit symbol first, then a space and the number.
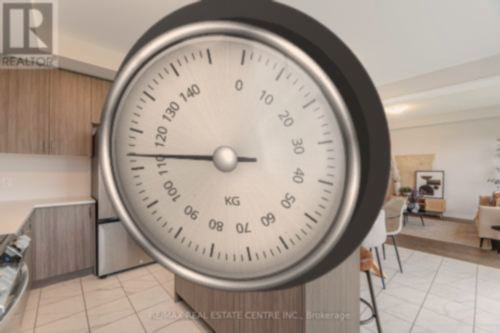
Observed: kg 114
